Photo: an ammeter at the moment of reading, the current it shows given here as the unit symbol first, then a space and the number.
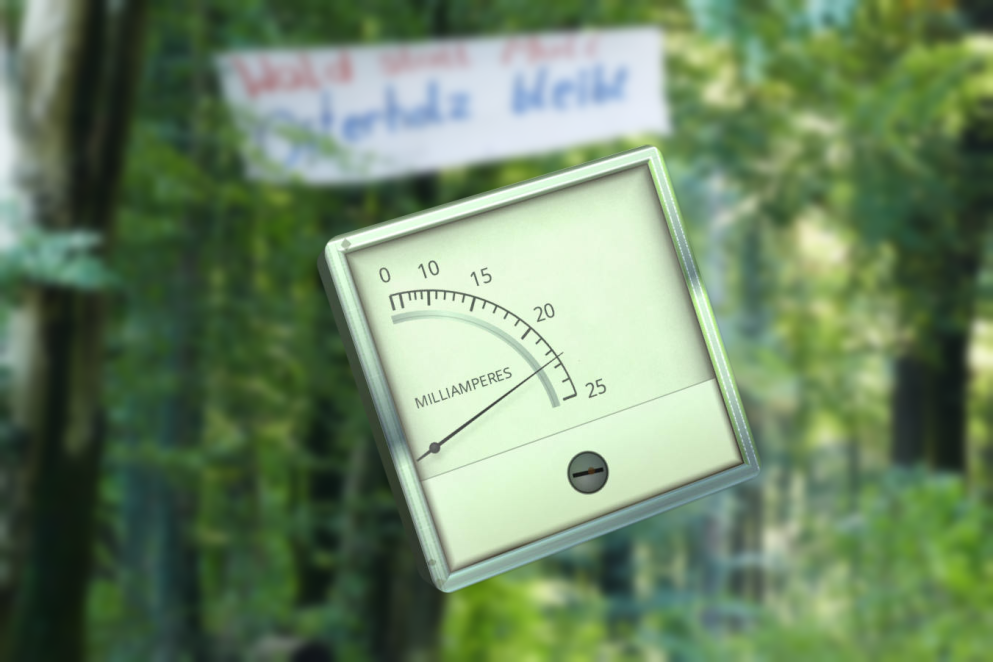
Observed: mA 22.5
